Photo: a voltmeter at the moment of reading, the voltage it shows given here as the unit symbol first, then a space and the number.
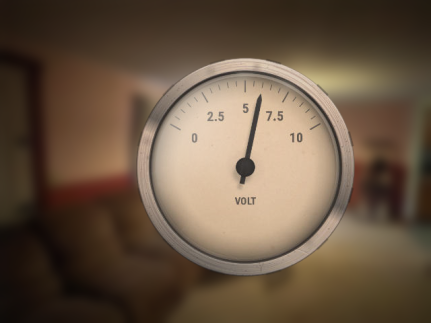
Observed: V 6
